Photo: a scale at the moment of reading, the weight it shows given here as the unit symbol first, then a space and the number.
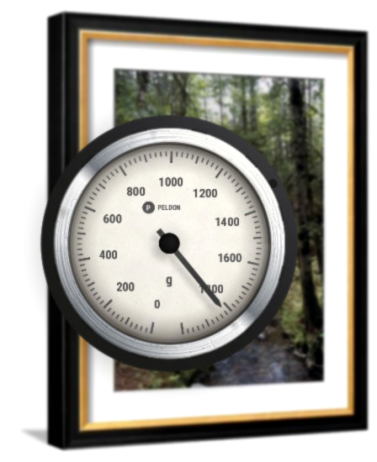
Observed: g 1820
